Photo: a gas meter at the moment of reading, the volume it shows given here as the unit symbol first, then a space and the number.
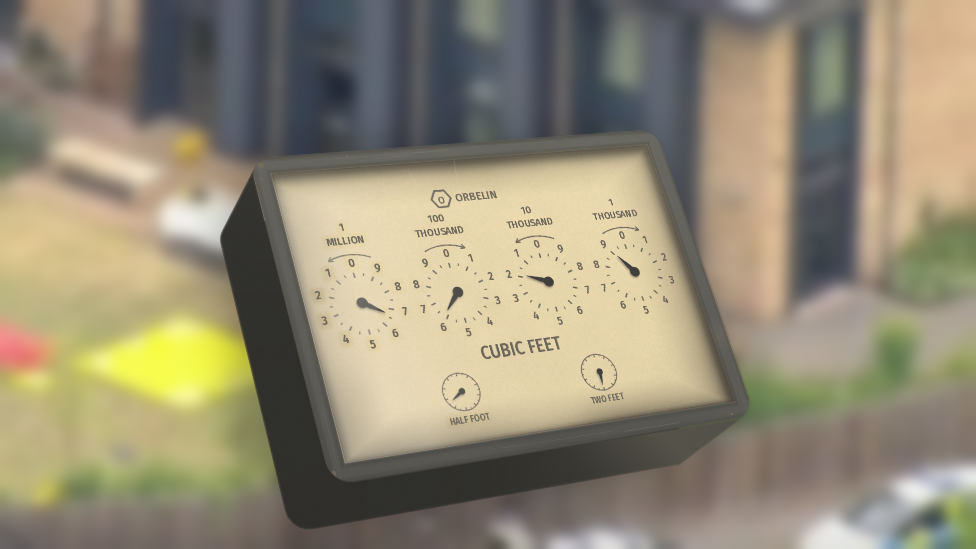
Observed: ft³ 661900
